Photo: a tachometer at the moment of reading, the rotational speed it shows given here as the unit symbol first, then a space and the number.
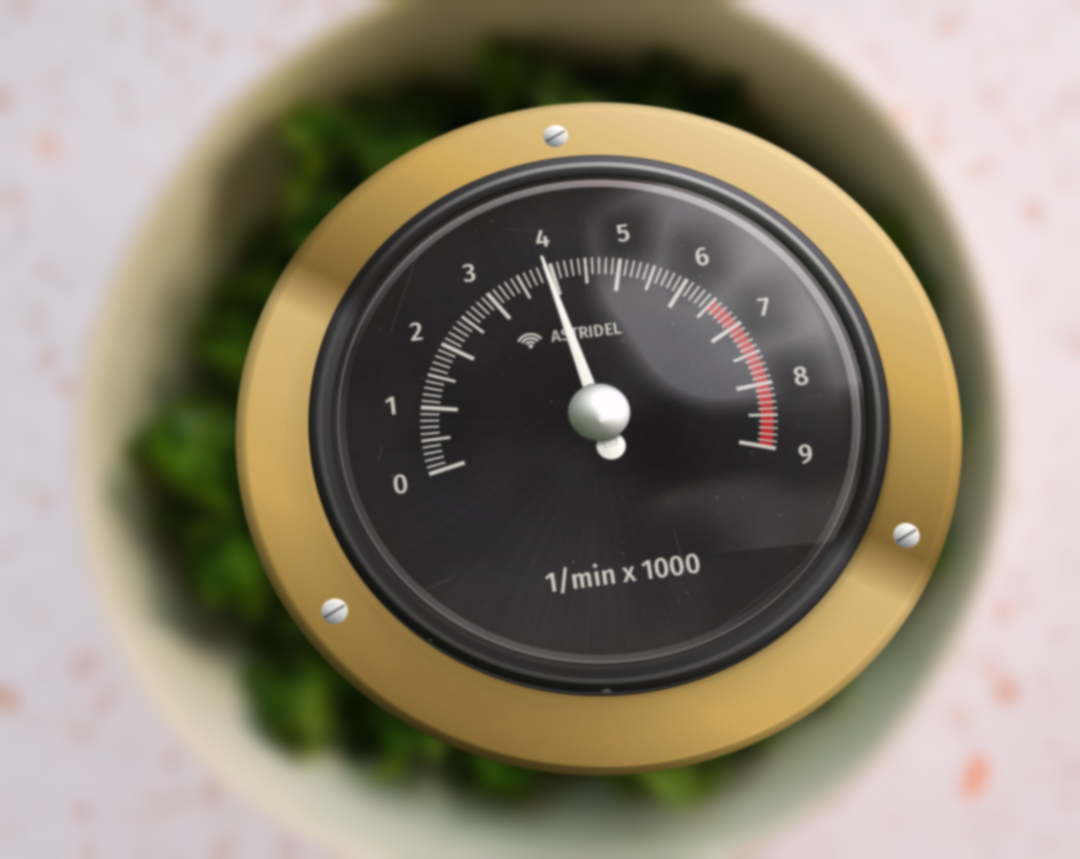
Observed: rpm 3900
